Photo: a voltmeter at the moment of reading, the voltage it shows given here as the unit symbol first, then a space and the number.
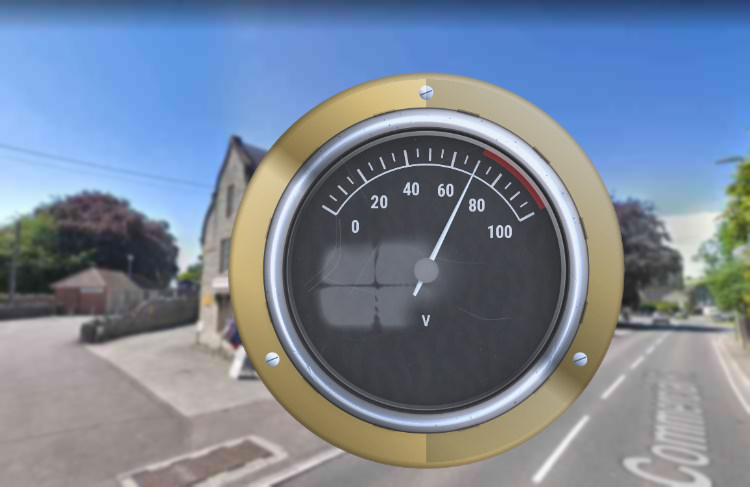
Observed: V 70
